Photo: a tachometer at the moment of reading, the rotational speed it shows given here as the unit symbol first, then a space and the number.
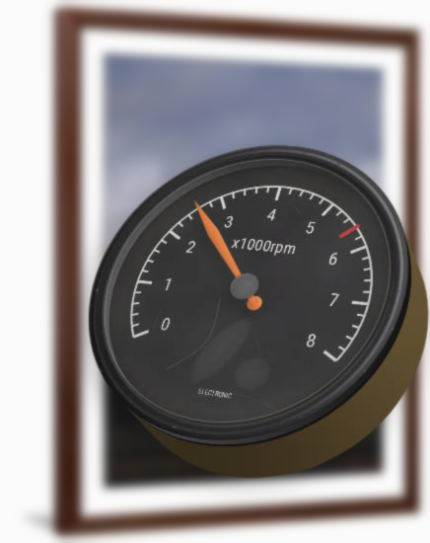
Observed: rpm 2600
